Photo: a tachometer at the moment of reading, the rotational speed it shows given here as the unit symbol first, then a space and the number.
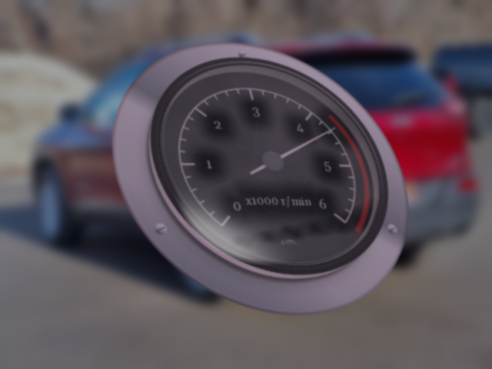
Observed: rpm 4400
